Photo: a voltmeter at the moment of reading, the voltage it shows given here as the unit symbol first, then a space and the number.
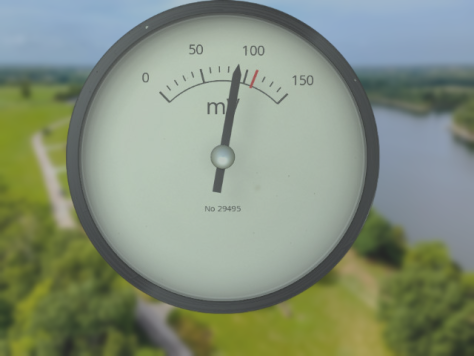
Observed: mV 90
